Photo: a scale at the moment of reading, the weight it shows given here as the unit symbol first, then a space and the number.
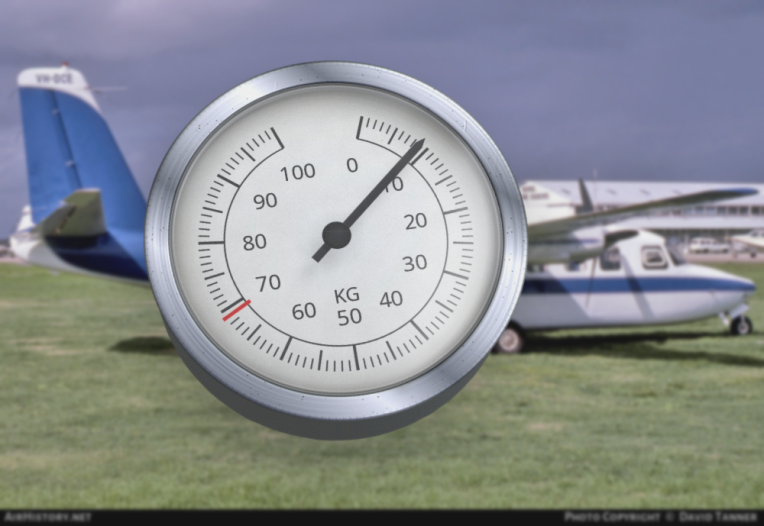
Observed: kg 9
